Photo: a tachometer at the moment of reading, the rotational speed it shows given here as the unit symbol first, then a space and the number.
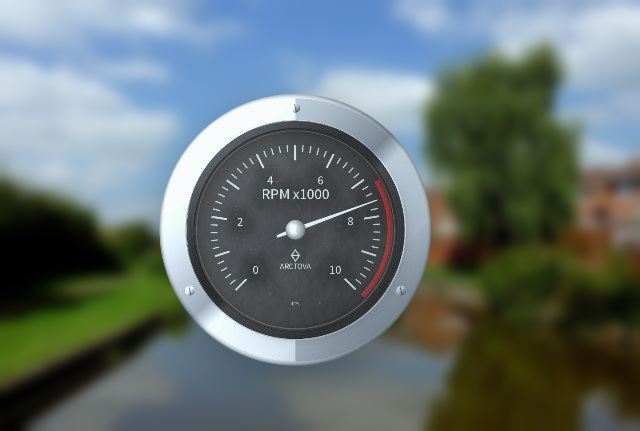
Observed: rpm 7600
